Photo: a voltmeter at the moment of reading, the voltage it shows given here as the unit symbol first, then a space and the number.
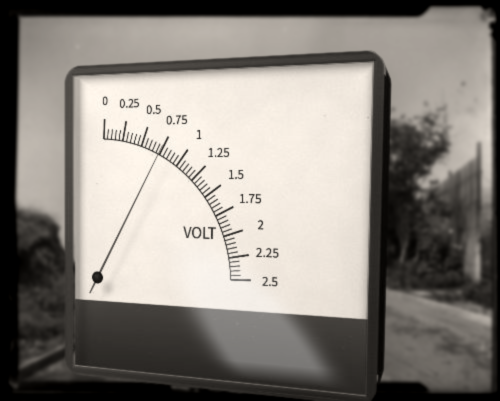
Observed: V 0.75
